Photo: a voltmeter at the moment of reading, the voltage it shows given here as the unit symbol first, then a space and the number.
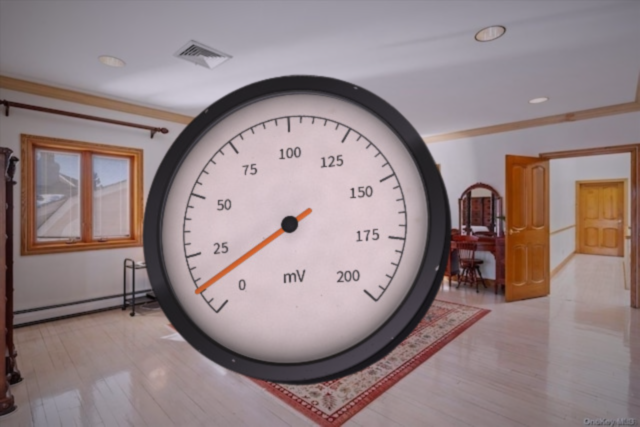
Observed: mV 10
